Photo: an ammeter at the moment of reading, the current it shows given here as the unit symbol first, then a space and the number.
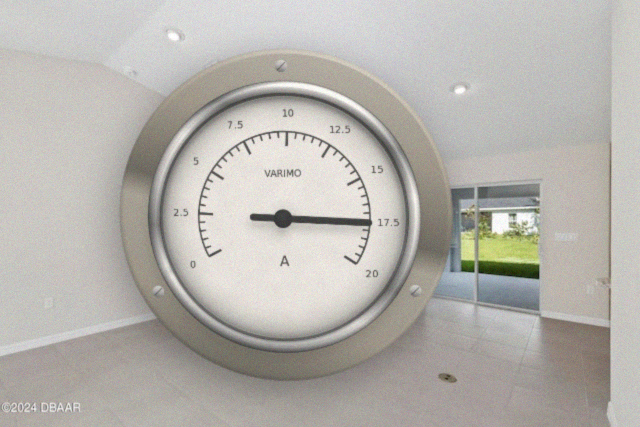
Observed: A 17.5
